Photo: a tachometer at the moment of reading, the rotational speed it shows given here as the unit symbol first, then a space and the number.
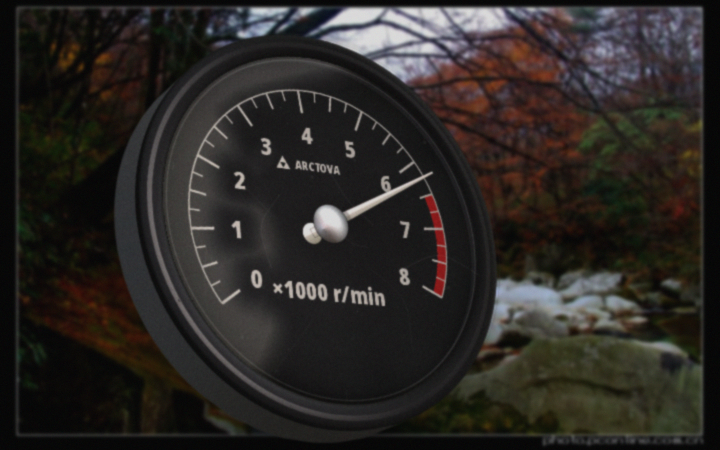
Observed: rpm 6250
